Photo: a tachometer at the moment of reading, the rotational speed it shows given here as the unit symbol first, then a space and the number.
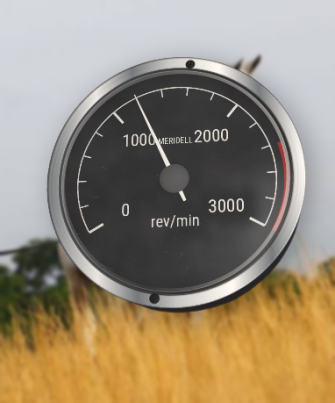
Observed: rpm 1200
